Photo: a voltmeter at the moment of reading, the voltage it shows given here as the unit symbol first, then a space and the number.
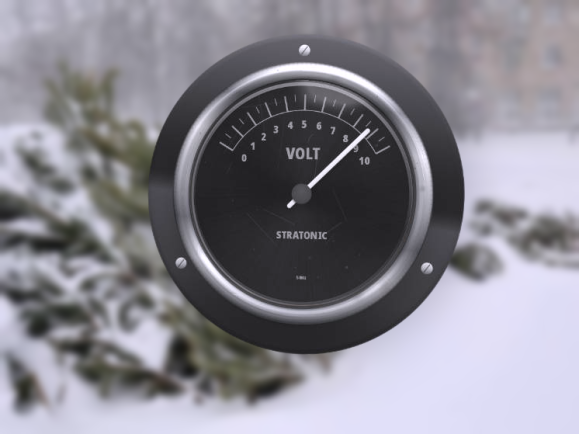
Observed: V 8.75
